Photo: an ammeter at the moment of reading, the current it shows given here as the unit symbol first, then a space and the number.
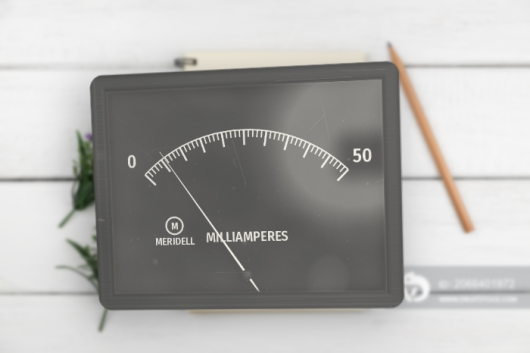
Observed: mA 6
